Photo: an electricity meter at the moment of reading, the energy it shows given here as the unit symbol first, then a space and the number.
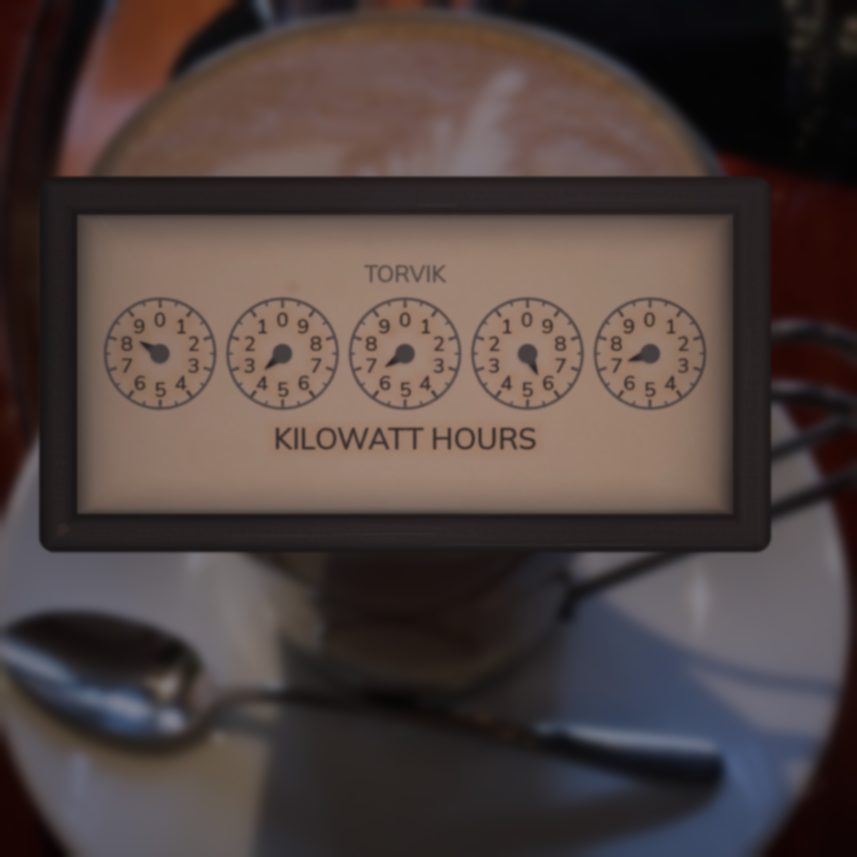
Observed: kWh 83657
